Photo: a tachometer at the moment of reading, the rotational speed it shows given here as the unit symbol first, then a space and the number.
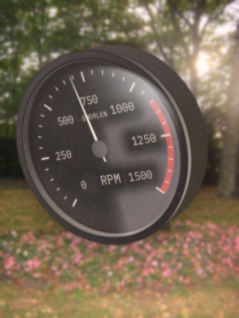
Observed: rpm 700
